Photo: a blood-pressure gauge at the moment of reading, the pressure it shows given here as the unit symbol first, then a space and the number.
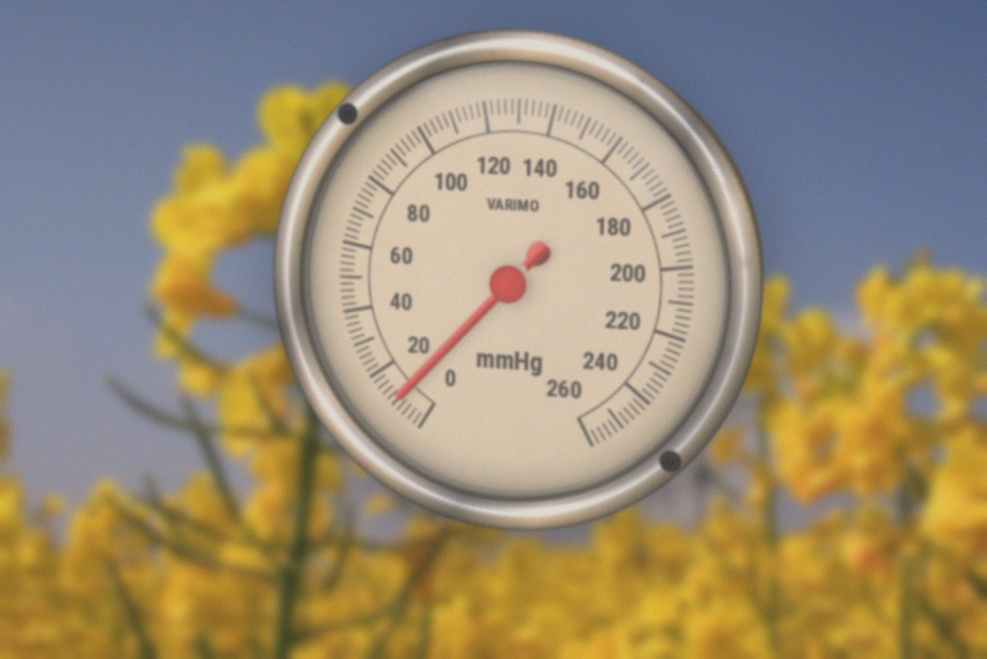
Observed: mmHg 10
